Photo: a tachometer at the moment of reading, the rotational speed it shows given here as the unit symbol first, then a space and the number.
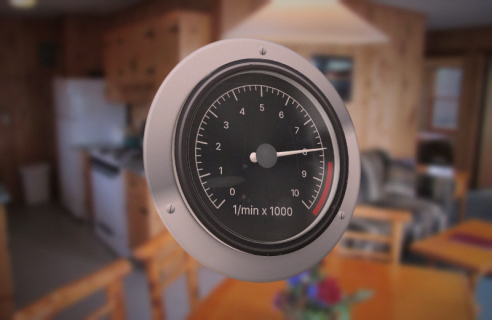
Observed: rpm 8000
